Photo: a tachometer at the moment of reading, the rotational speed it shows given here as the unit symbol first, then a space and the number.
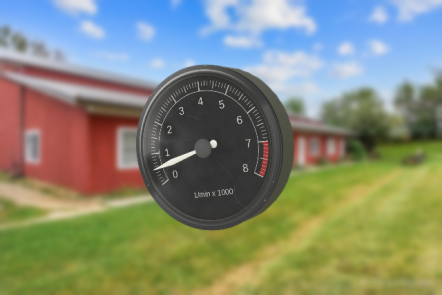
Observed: rpm 500
